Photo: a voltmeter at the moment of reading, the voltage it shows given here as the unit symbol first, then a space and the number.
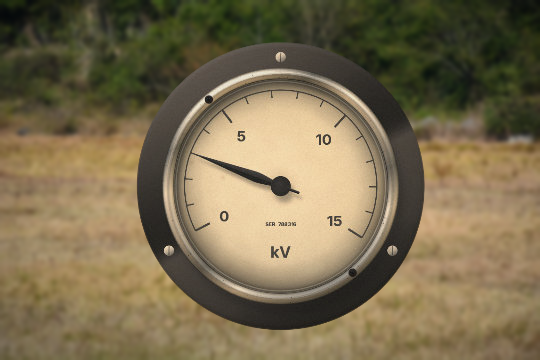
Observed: kV 3
